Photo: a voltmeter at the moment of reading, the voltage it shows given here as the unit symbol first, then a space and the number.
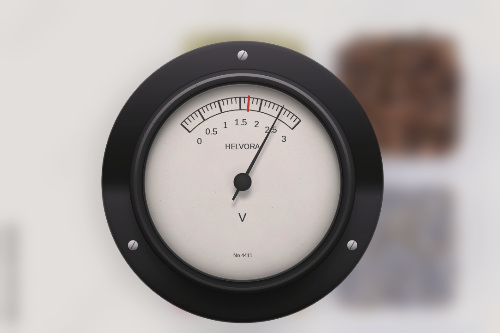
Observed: V 2.5
